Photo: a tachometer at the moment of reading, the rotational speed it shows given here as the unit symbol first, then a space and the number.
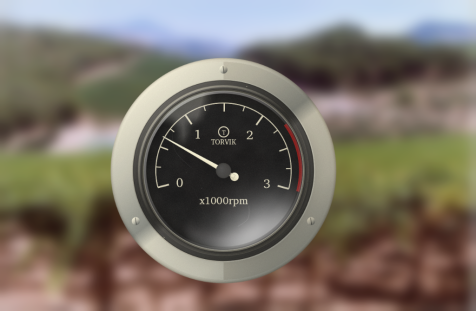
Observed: rpm 625
